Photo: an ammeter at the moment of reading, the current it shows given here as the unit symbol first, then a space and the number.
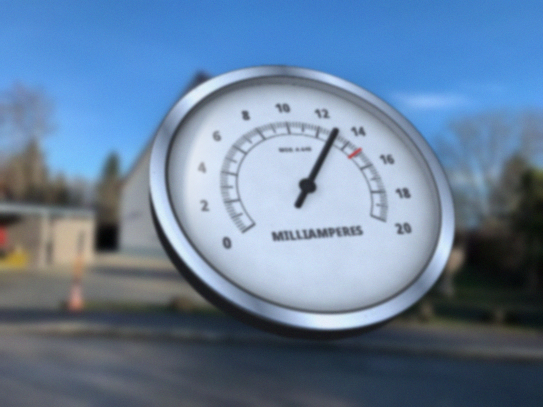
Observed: mA 13
